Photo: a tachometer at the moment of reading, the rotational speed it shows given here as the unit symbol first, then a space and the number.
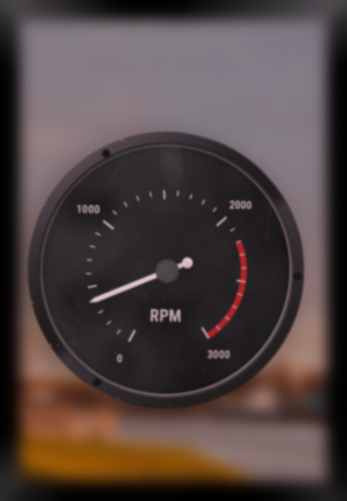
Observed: rpm 400
